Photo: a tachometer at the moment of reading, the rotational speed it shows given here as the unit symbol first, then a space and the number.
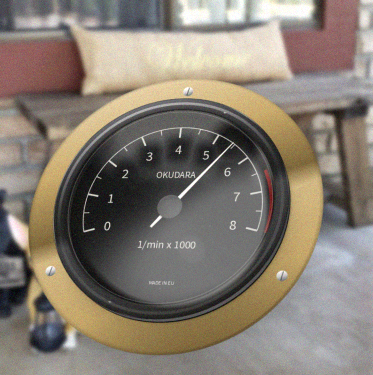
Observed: rpm 5500
